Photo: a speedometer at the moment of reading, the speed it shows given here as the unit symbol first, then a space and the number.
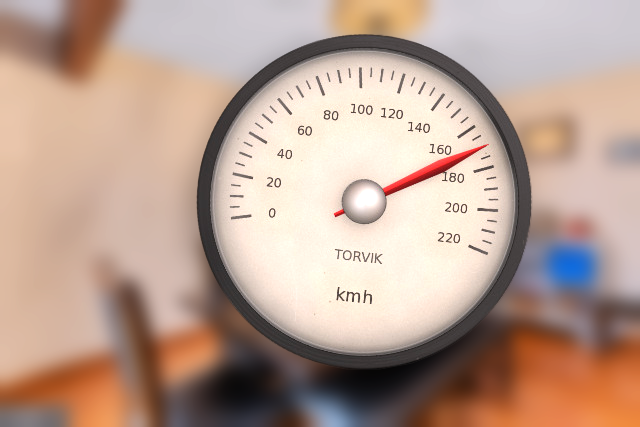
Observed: km/h 170
